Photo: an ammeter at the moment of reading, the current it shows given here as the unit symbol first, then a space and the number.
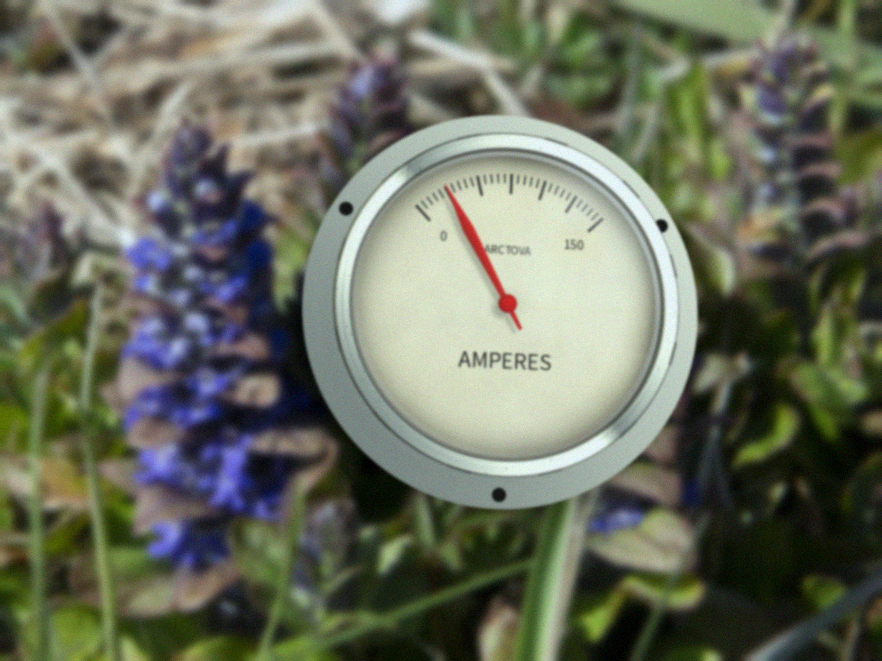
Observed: A 25
